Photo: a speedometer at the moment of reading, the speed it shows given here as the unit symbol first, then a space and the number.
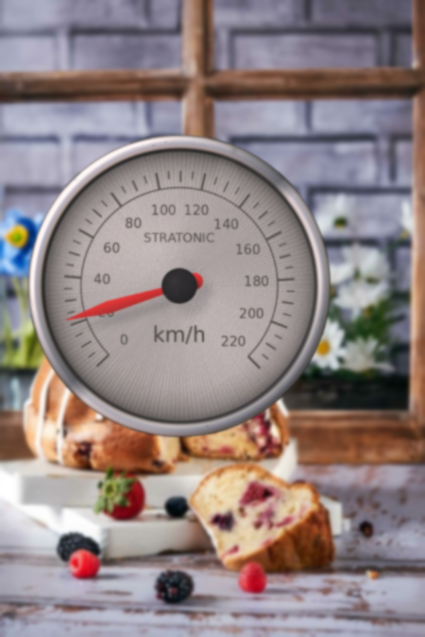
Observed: km/h 22.5
